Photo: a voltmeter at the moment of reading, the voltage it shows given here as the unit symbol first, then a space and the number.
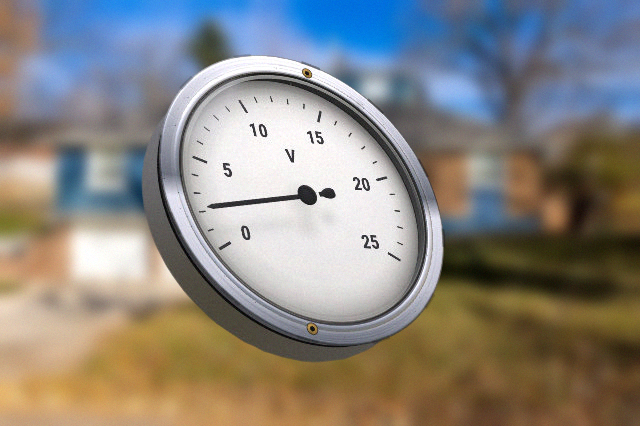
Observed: V 2
